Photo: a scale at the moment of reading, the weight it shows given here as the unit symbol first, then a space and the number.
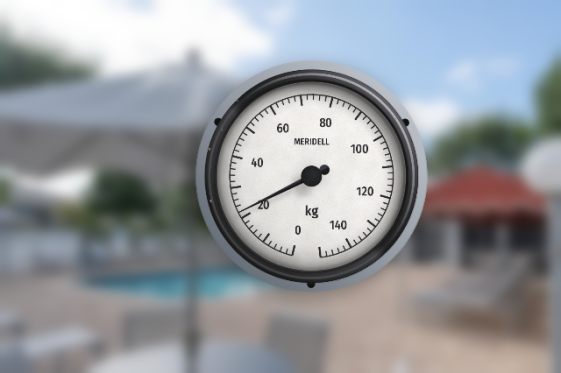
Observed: kg 22
